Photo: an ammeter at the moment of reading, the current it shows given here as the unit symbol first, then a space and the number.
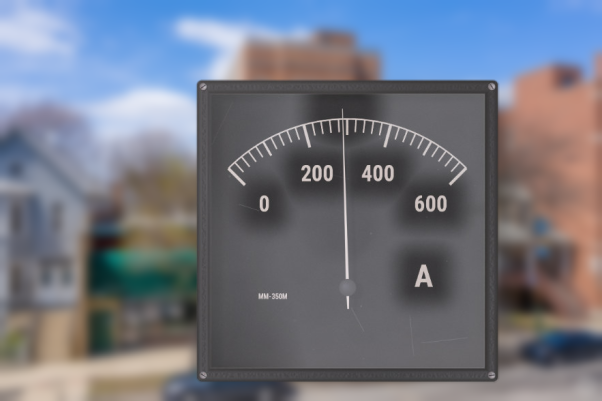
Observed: A 290
